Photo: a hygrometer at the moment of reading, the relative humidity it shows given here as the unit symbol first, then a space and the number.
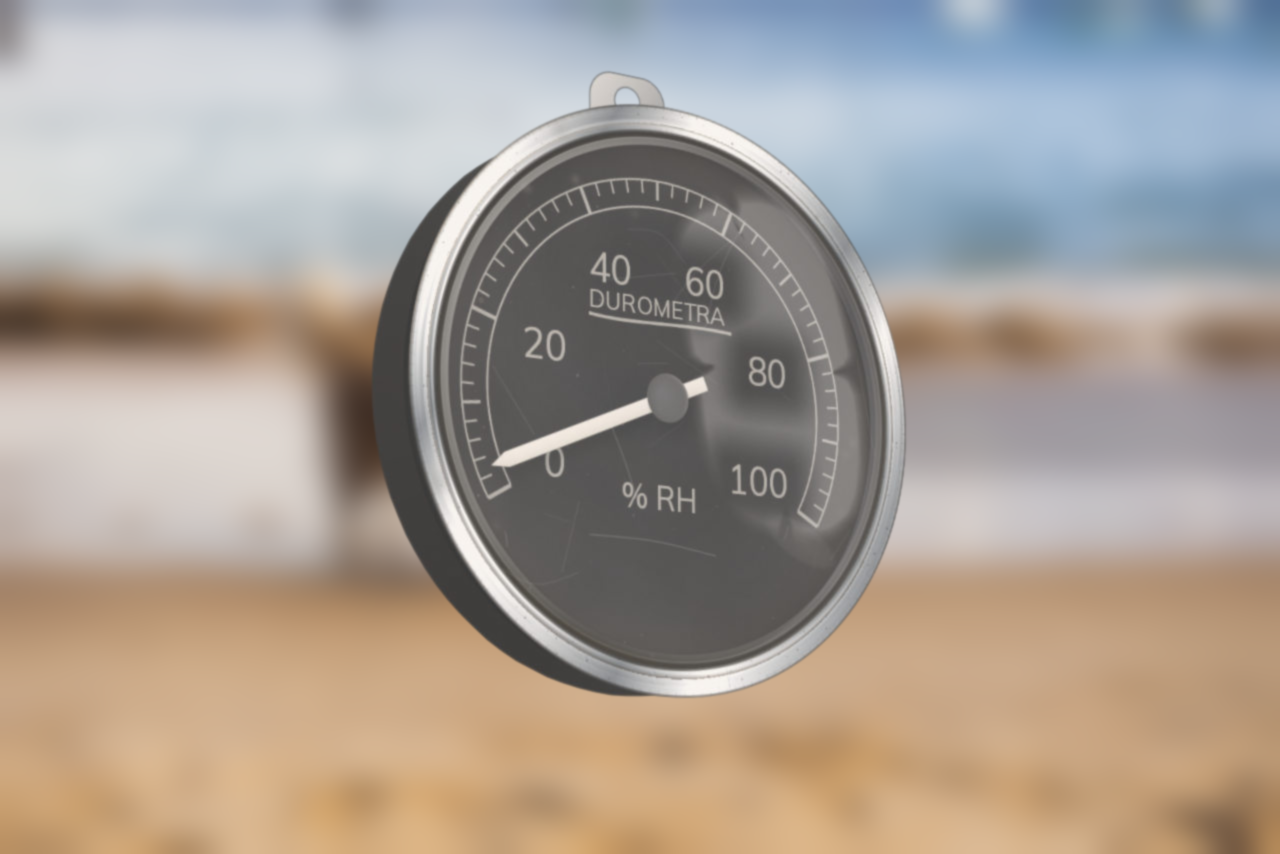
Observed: % 3
